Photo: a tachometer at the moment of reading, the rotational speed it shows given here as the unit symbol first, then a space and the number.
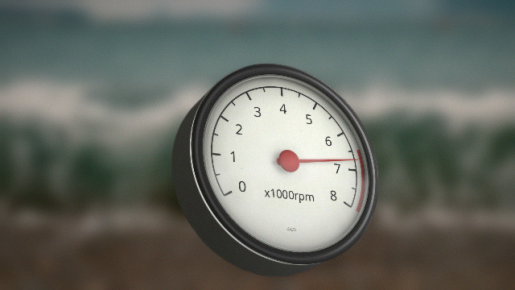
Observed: rpm 6750
